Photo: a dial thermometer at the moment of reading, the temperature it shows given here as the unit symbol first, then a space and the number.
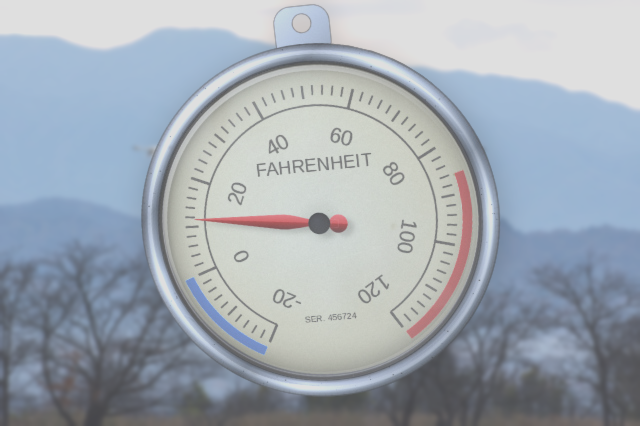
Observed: °F 12
